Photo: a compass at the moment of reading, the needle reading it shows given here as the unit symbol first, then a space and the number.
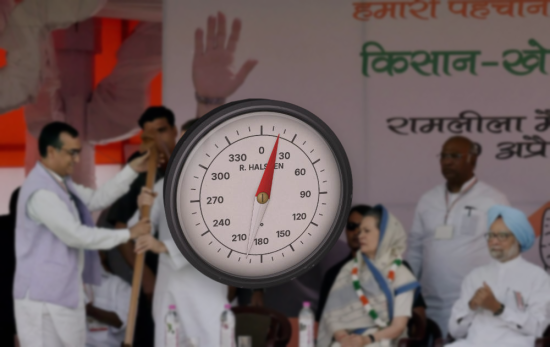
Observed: ° 15
